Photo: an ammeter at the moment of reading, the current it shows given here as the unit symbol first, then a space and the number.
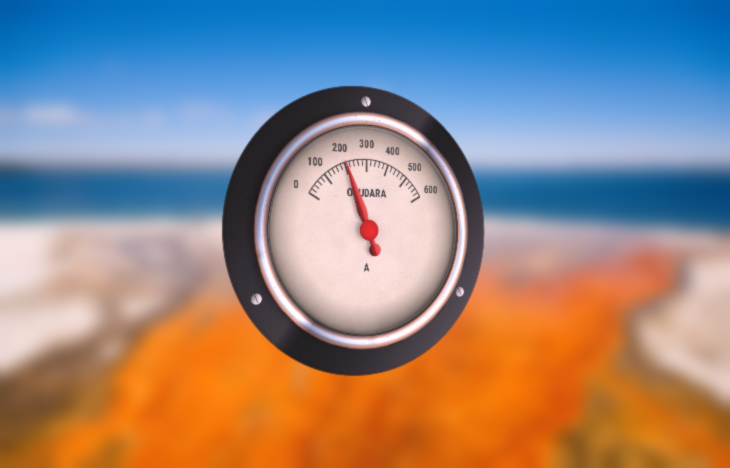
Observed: A 200
